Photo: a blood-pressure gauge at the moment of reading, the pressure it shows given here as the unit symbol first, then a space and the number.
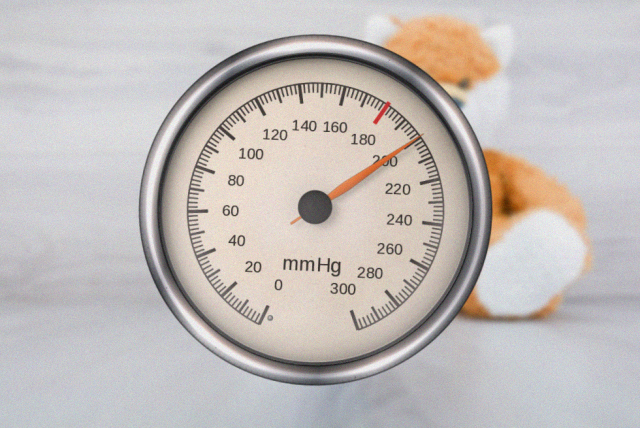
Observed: mmHg 200
